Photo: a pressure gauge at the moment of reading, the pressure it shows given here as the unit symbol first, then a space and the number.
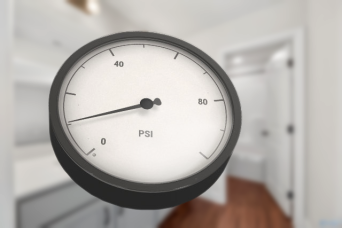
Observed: psi 10
